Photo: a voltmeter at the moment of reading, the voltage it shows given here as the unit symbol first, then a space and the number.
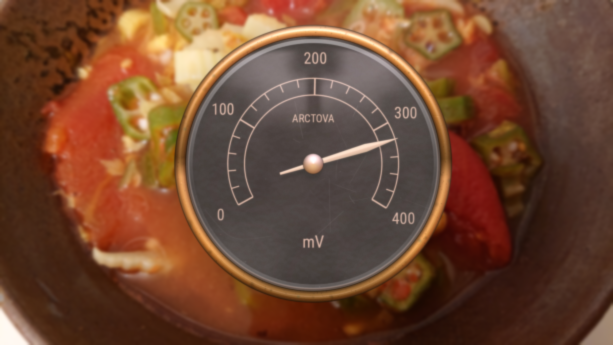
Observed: mV 320
